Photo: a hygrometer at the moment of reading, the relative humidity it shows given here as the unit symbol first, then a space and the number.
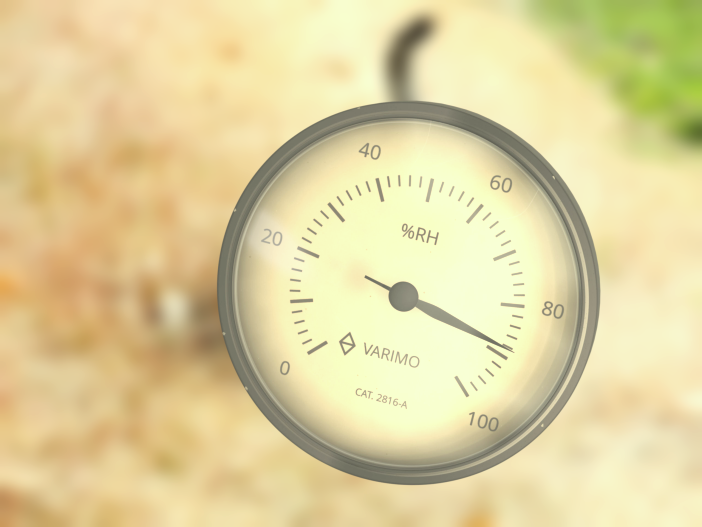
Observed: % 88
